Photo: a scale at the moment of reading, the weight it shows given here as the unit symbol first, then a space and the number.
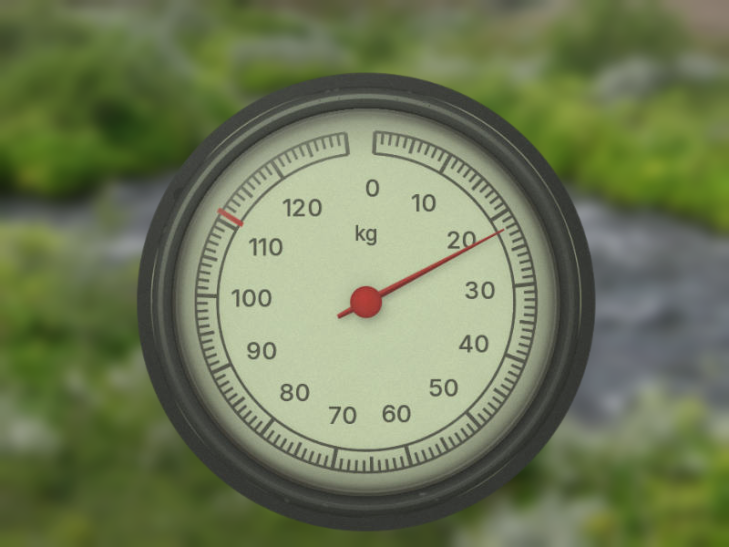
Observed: kg 22
